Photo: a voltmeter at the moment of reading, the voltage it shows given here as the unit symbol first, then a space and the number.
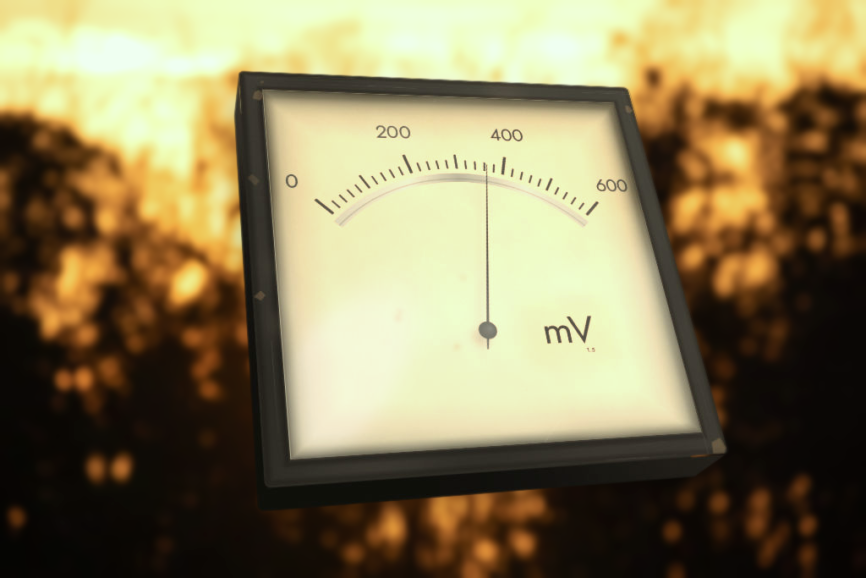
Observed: mV 360
